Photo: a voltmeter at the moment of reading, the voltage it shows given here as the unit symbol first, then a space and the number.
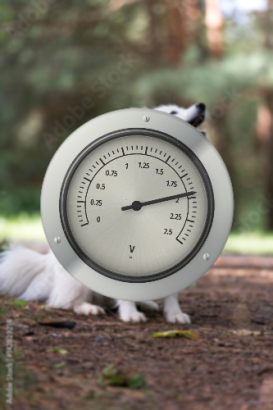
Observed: V 1.95
